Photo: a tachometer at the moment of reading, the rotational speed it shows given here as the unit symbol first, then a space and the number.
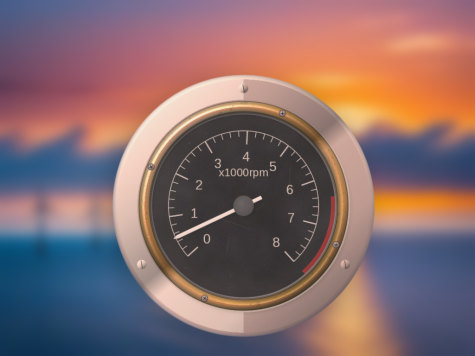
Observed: rpm 500
